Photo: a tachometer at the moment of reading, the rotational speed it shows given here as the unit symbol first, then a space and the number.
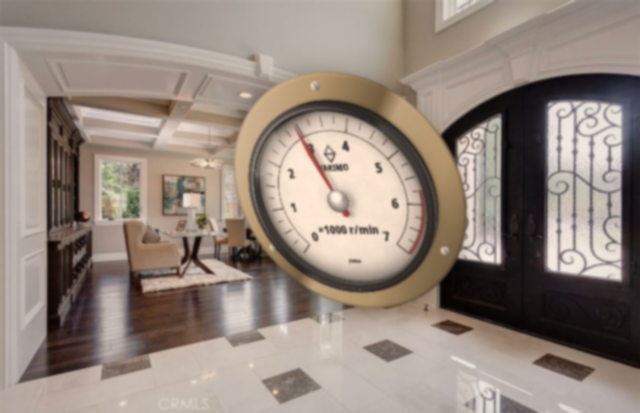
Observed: rpm 3000
